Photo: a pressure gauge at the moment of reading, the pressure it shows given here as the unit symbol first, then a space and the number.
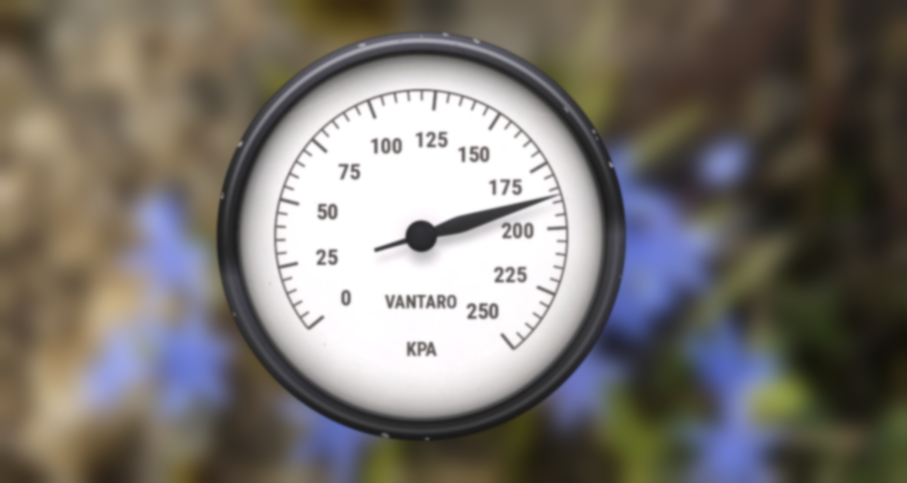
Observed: kPa 187.5
